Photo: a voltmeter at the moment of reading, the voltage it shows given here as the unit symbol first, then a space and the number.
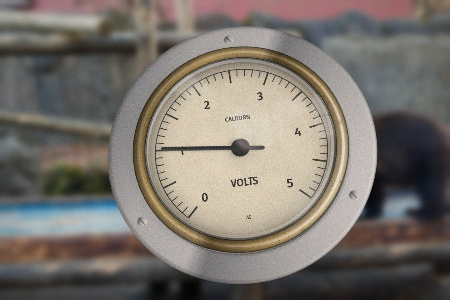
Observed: V 1
